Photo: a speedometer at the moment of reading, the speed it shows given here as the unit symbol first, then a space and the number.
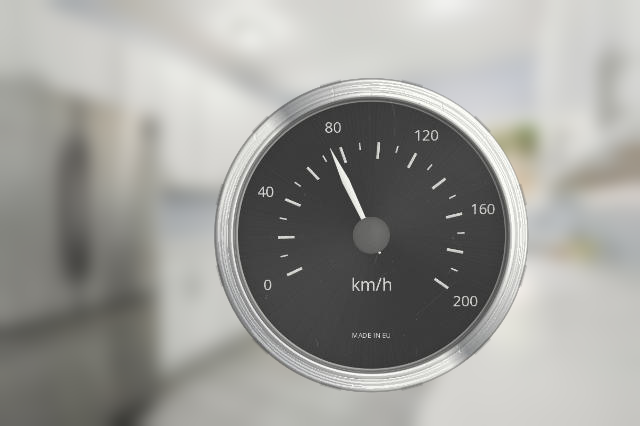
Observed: km/h 75
